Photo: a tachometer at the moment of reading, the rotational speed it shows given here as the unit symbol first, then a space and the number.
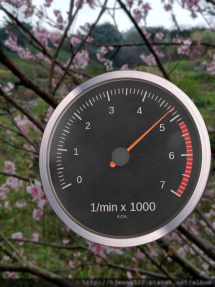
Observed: rpm 4800
